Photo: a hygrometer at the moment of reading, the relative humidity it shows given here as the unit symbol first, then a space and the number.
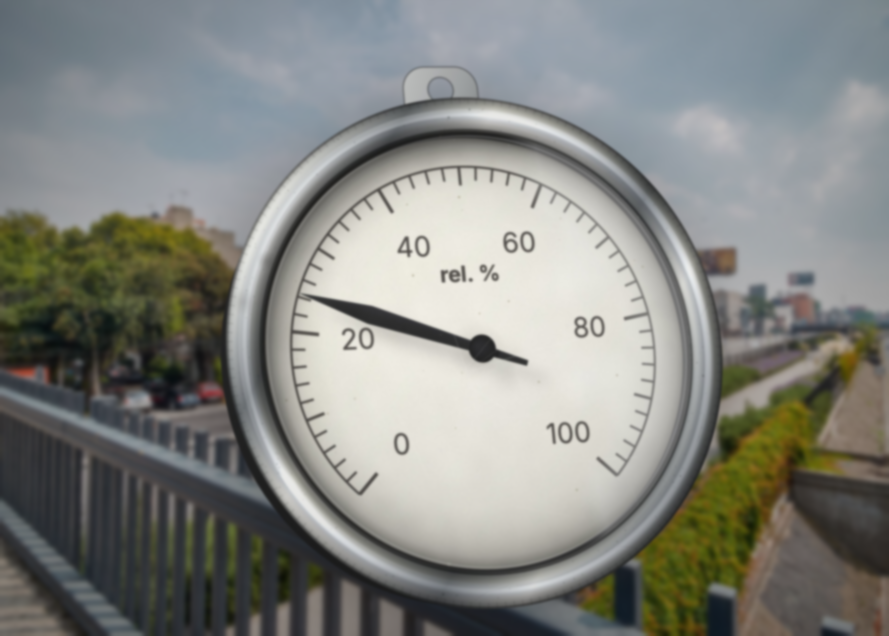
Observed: % 24
